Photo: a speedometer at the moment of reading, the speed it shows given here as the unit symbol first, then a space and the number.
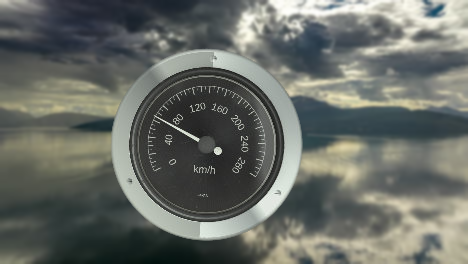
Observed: km/h 65
